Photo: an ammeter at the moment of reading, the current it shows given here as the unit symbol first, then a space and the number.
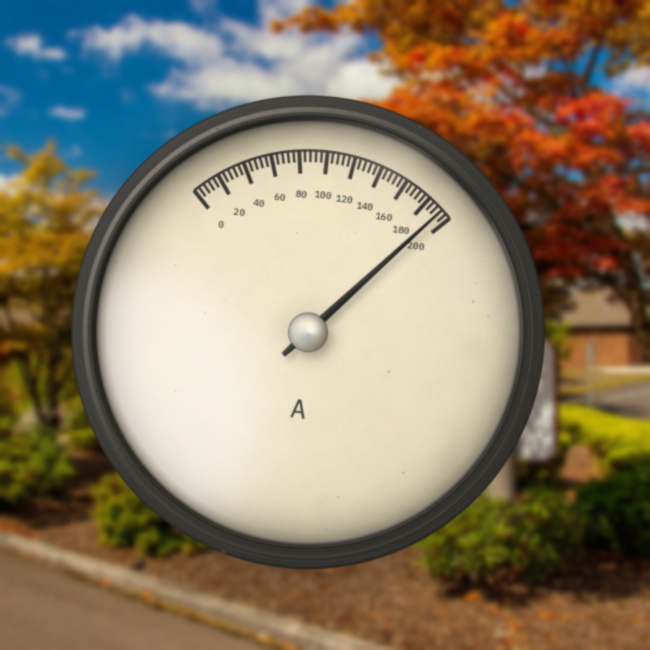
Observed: A 192
